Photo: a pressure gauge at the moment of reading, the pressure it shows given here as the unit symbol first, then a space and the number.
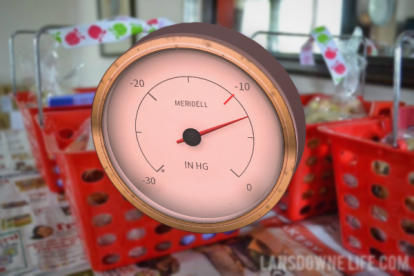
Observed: inHg -7.5
